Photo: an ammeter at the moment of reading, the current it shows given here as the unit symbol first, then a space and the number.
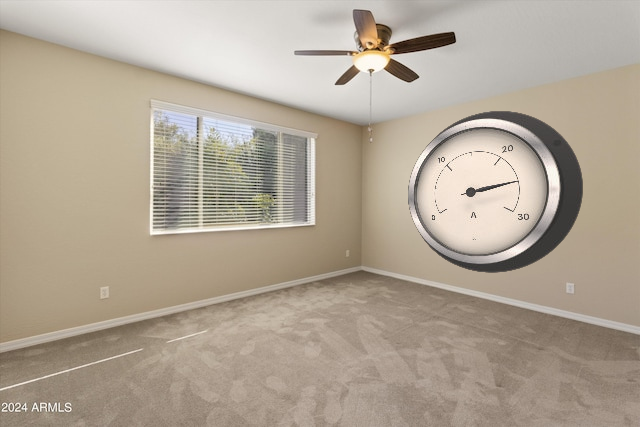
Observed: A 25
